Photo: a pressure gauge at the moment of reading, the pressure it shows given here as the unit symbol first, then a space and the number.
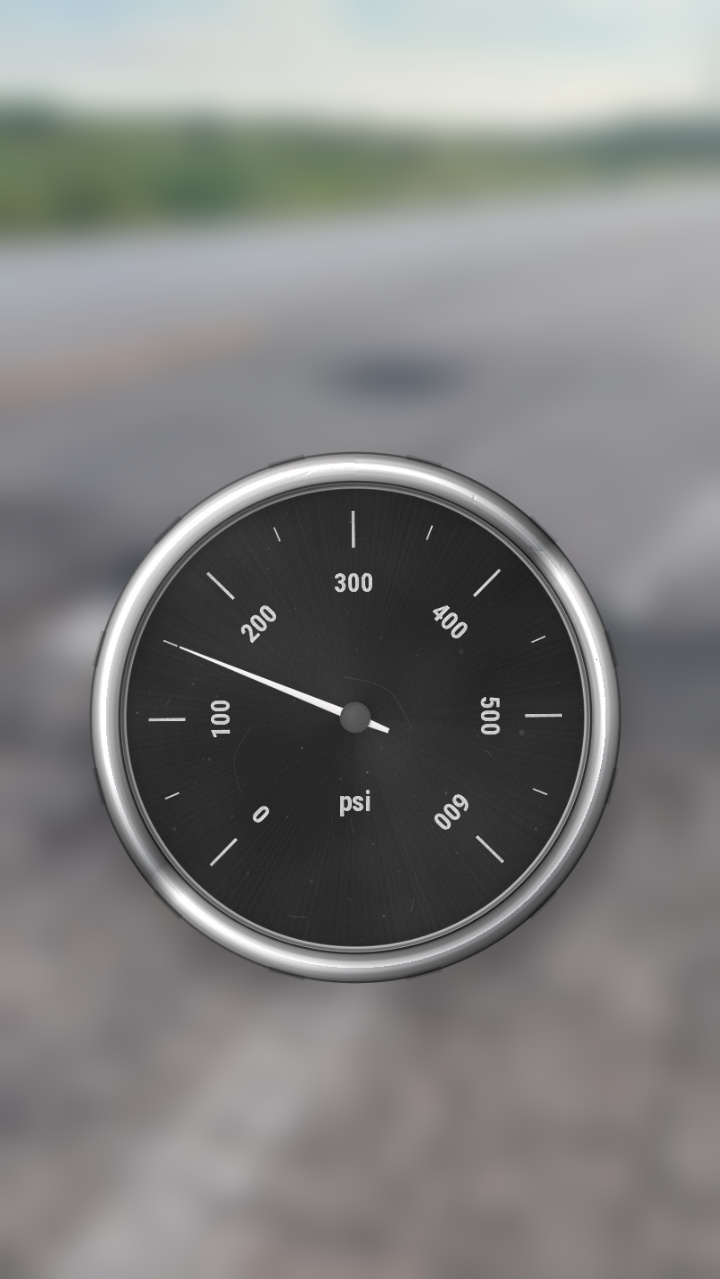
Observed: psi 150
